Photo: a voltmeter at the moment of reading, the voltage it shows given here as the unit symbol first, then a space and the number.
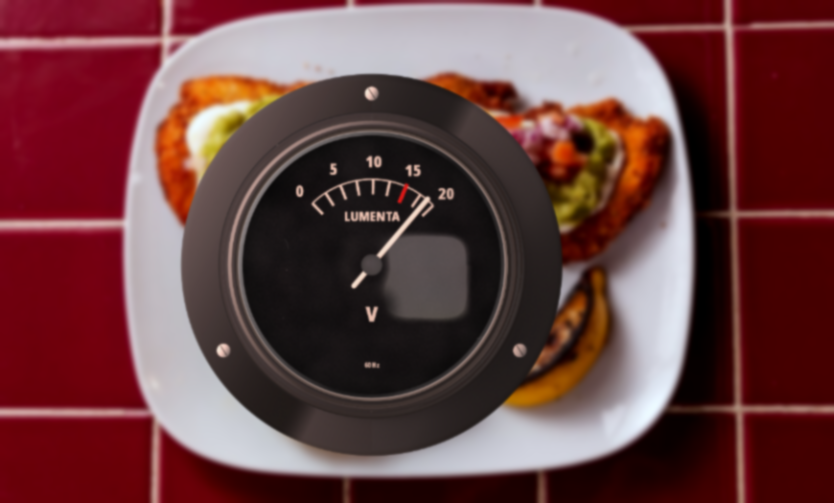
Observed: V 18.75
